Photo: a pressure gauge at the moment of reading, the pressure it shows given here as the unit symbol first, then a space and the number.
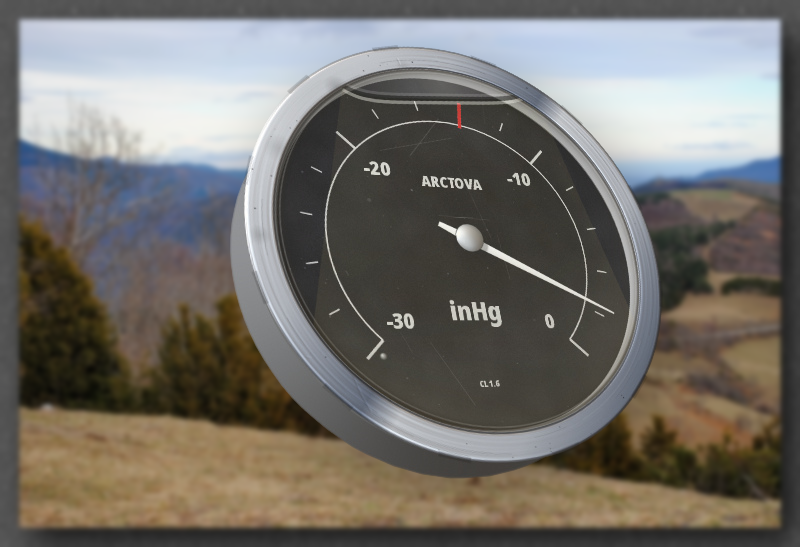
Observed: inHg -2
